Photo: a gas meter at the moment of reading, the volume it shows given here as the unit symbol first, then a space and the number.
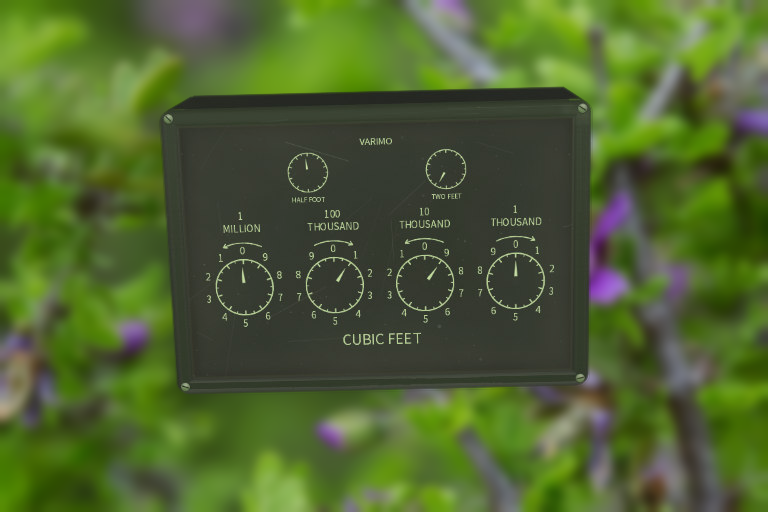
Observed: ft³ 9000
